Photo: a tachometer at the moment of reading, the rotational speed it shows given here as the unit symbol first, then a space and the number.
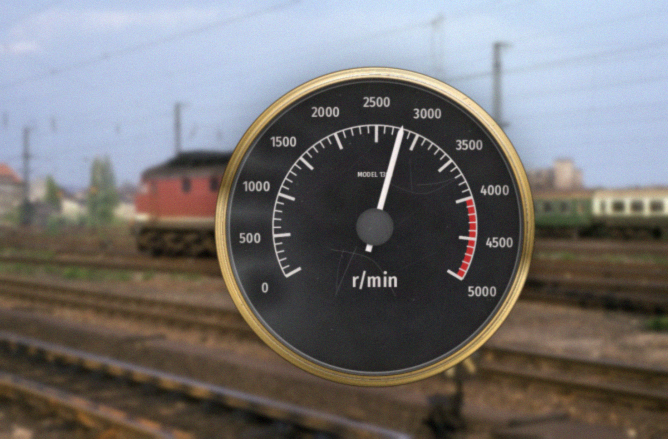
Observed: rpm 2800
